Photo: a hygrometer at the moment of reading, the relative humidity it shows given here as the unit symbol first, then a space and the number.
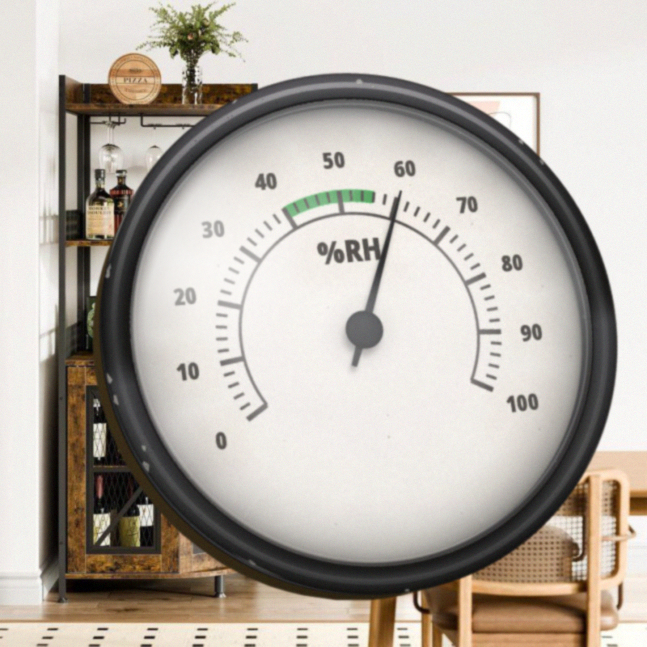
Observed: % 60
